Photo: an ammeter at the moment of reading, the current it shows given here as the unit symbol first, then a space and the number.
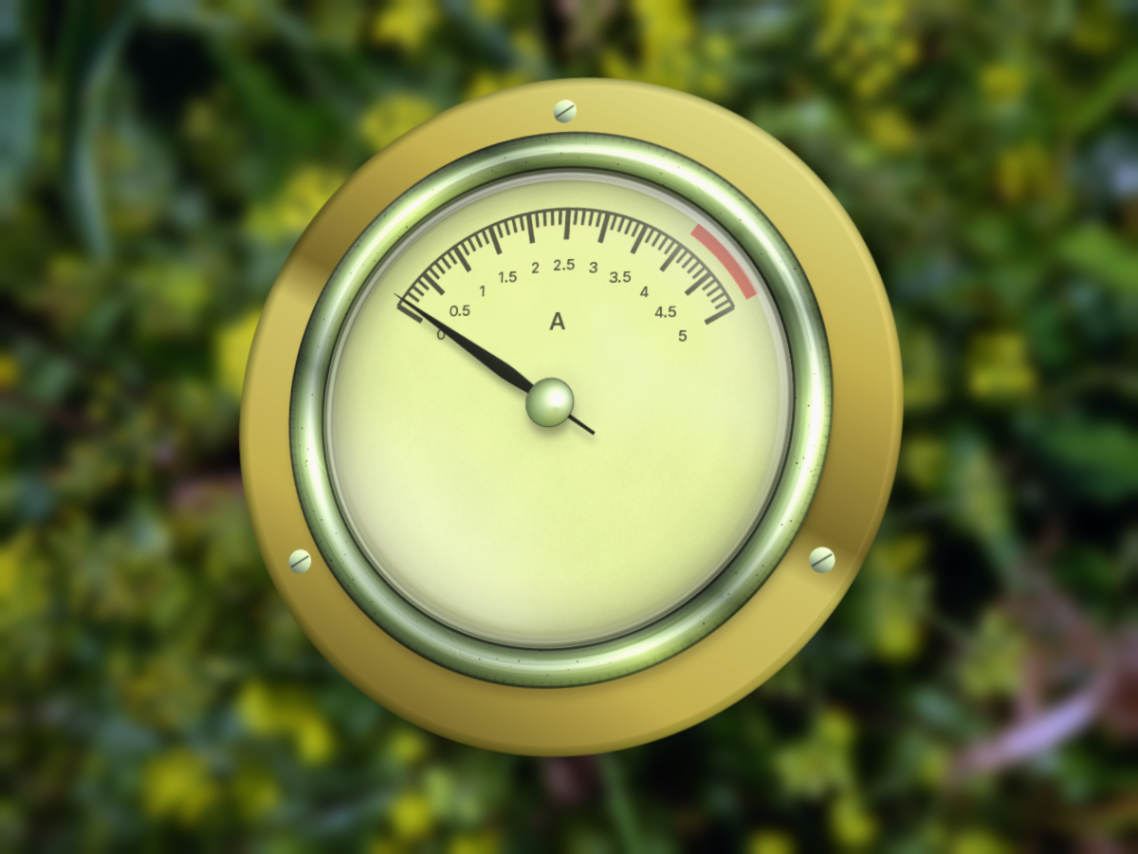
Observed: A 0.1
